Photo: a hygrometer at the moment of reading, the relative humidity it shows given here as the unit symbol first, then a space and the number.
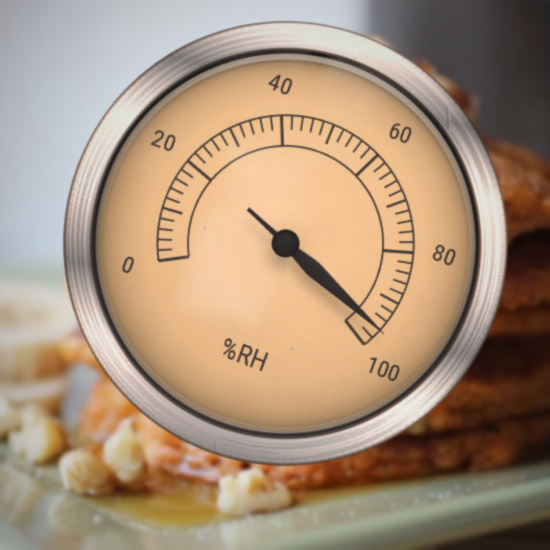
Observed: % 96
